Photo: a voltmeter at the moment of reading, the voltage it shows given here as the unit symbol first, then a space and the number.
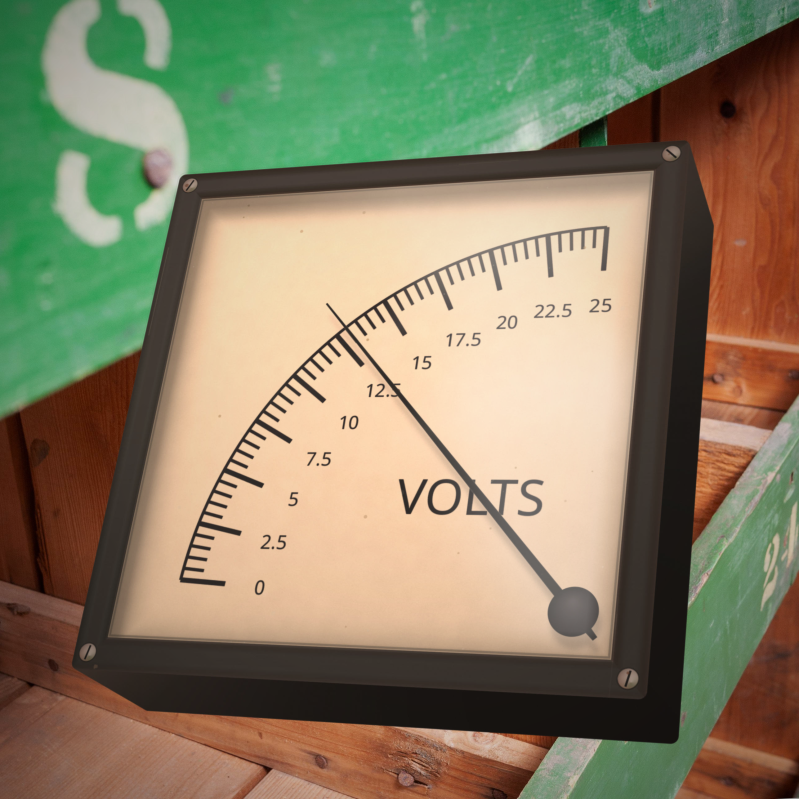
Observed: V 13
